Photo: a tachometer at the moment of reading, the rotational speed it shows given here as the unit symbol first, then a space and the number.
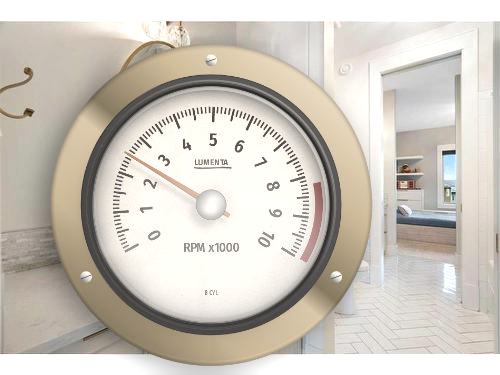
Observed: rpm 2500
